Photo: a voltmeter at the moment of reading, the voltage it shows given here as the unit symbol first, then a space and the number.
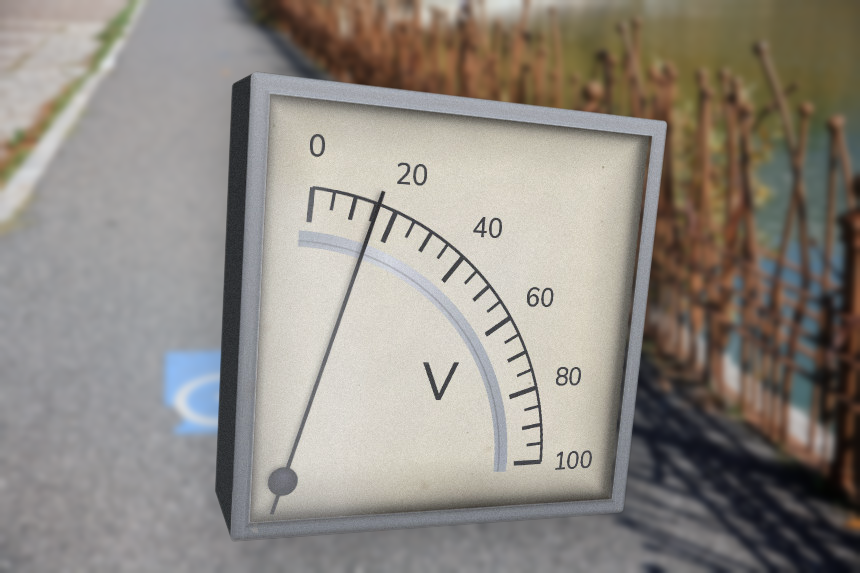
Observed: V 15
